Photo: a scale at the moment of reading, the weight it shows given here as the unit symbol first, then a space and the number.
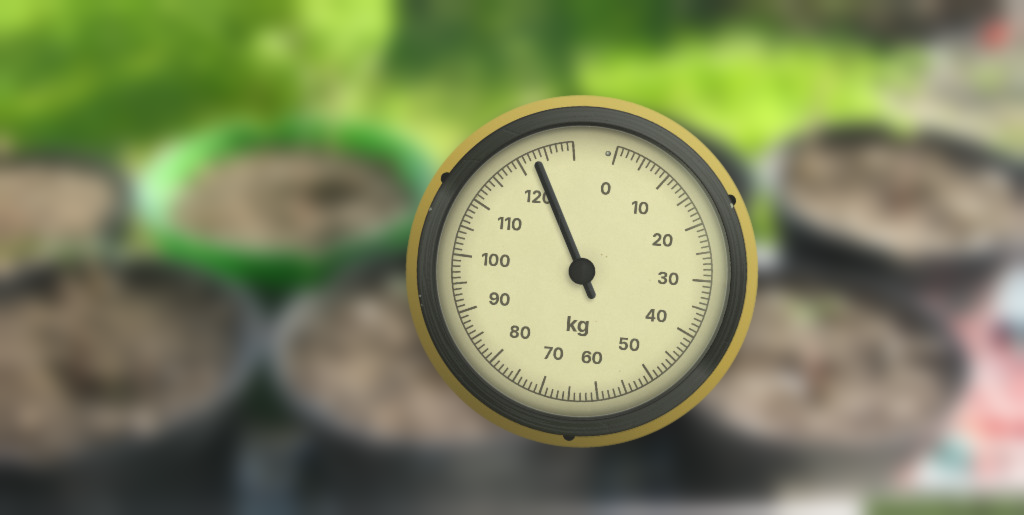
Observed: kg 123
